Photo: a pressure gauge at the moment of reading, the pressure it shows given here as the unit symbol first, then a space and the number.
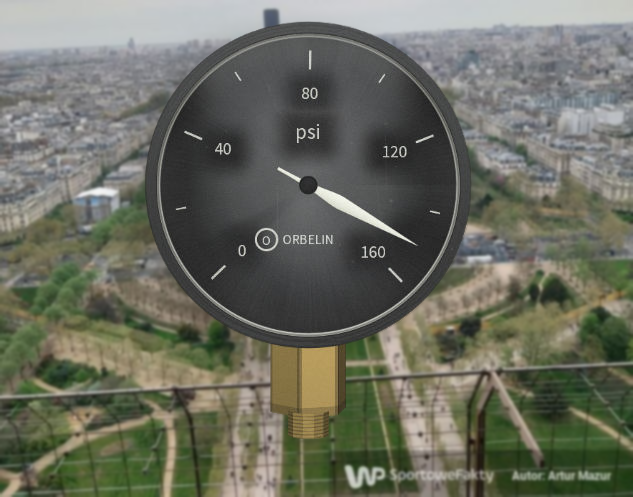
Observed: psi 150
